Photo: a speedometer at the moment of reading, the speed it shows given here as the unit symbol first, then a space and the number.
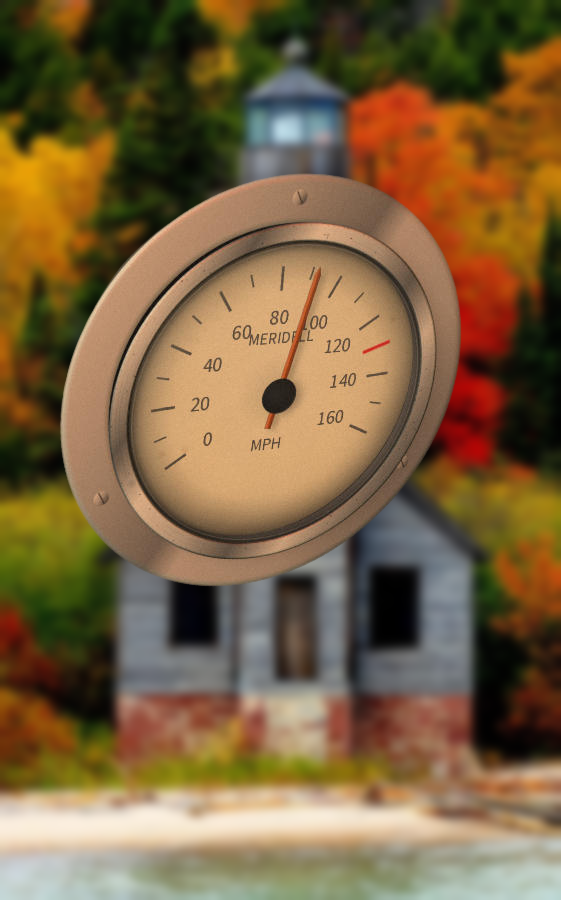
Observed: mph 90
